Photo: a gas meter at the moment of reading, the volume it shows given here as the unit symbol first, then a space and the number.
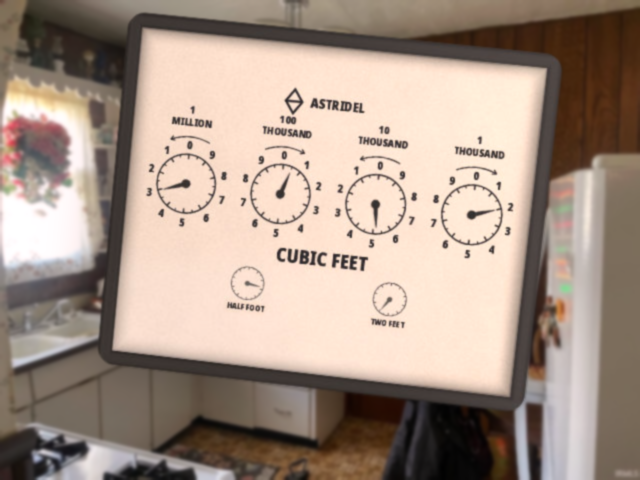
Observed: ft³ 305200
